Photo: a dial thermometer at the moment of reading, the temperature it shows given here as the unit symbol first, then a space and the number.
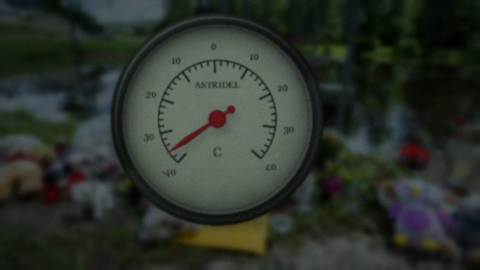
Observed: °C -36
